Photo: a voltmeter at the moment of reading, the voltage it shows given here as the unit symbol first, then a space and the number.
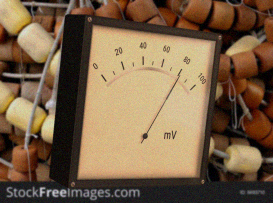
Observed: mV 80
